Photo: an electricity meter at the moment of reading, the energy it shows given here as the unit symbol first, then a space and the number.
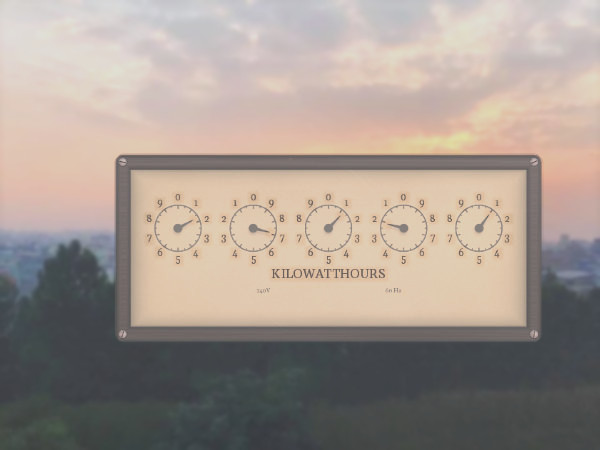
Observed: kWh 17121
